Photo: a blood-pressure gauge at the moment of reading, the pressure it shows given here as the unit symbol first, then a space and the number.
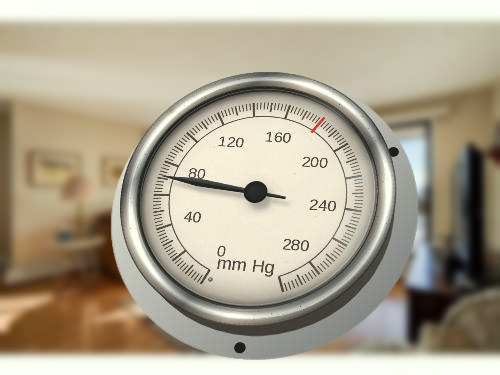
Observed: mmHg 70
